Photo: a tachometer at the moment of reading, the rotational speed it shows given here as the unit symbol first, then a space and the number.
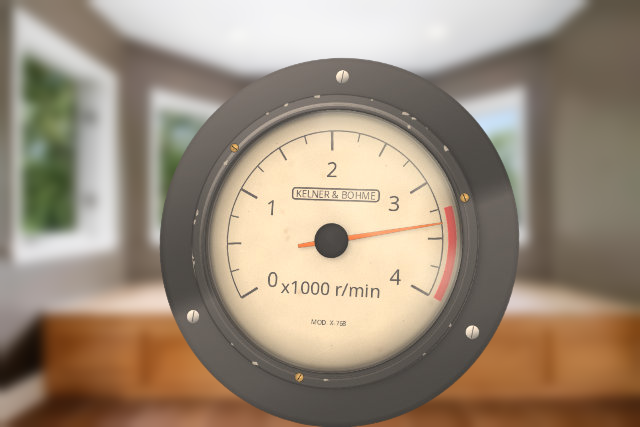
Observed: rpm 3375
